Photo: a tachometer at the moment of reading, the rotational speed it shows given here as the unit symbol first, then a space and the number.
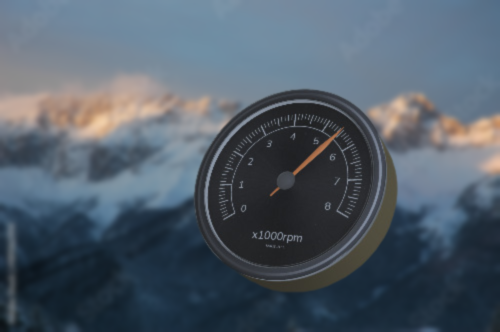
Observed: rpm 5500
